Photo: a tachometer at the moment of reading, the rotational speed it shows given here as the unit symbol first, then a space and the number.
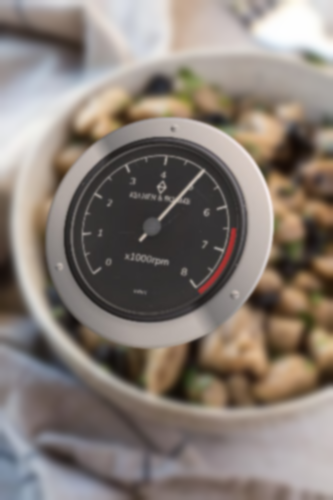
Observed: rpm 5000
